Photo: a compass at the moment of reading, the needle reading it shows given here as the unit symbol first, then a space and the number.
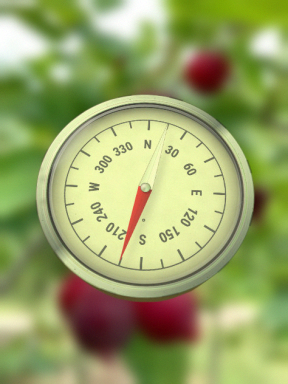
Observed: ° 195
